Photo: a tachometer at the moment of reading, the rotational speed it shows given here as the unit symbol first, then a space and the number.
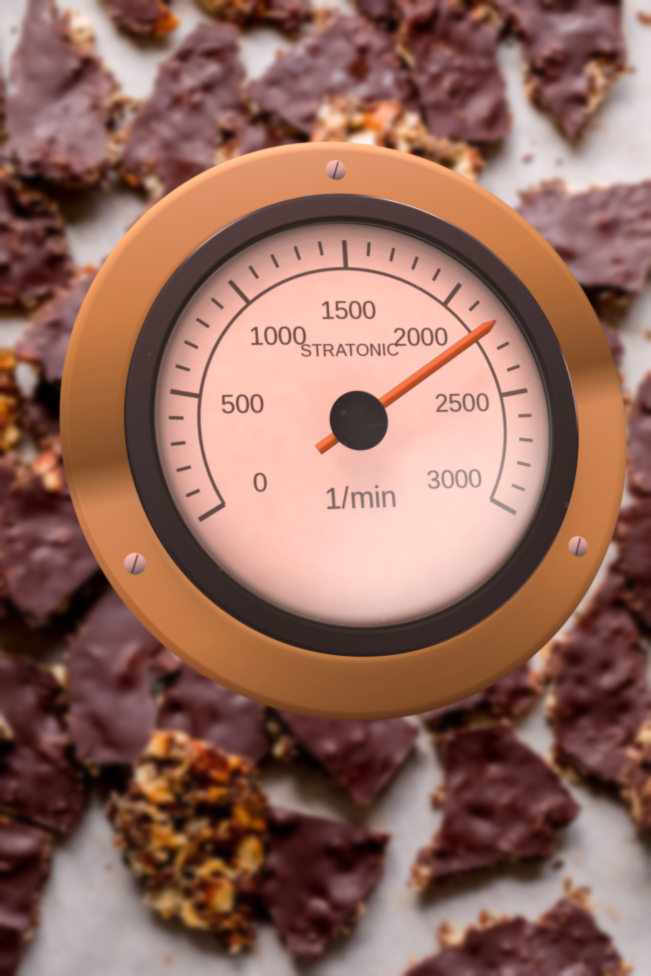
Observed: rpm 2200
